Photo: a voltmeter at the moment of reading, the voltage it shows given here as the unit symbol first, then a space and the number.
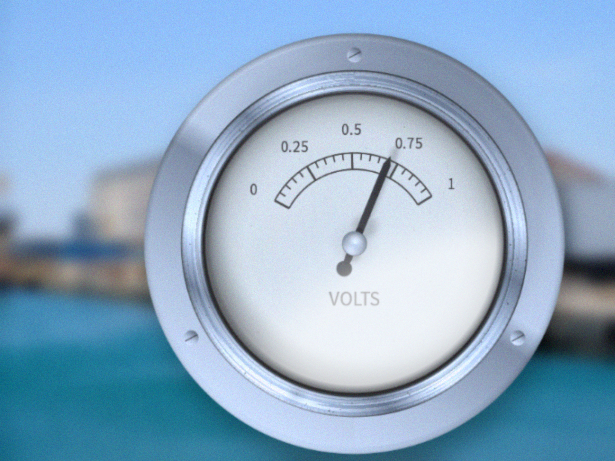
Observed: V 0.7
